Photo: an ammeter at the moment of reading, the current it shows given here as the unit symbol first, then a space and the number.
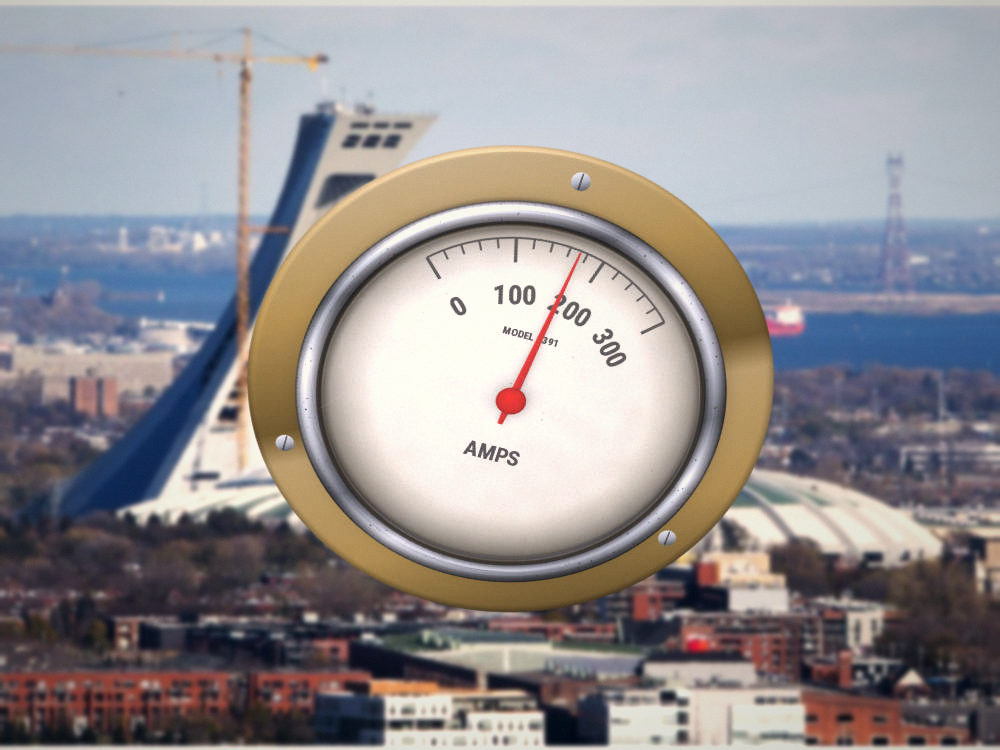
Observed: A 170
